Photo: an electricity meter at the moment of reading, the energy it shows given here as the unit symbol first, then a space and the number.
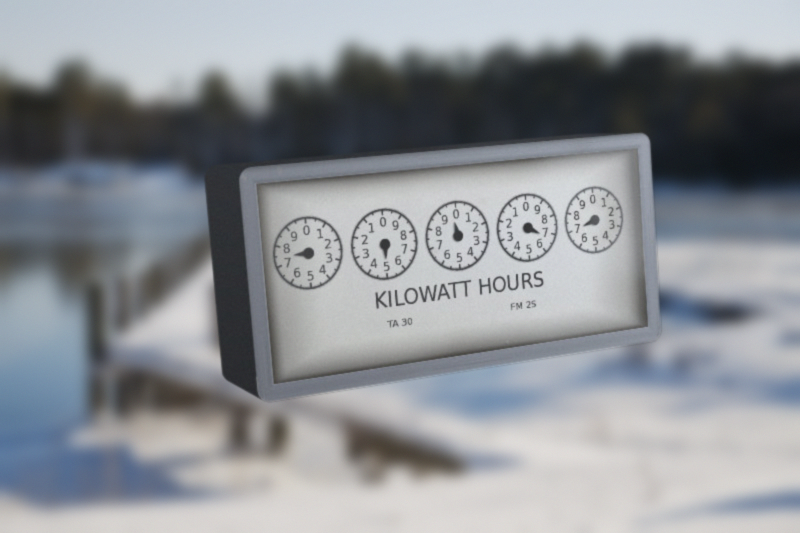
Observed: kWh 74967
